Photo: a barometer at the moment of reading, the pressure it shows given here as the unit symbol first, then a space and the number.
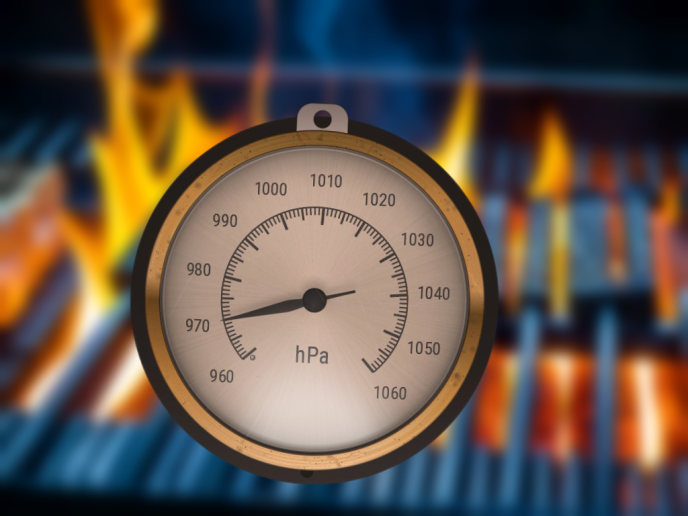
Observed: hPa 970
